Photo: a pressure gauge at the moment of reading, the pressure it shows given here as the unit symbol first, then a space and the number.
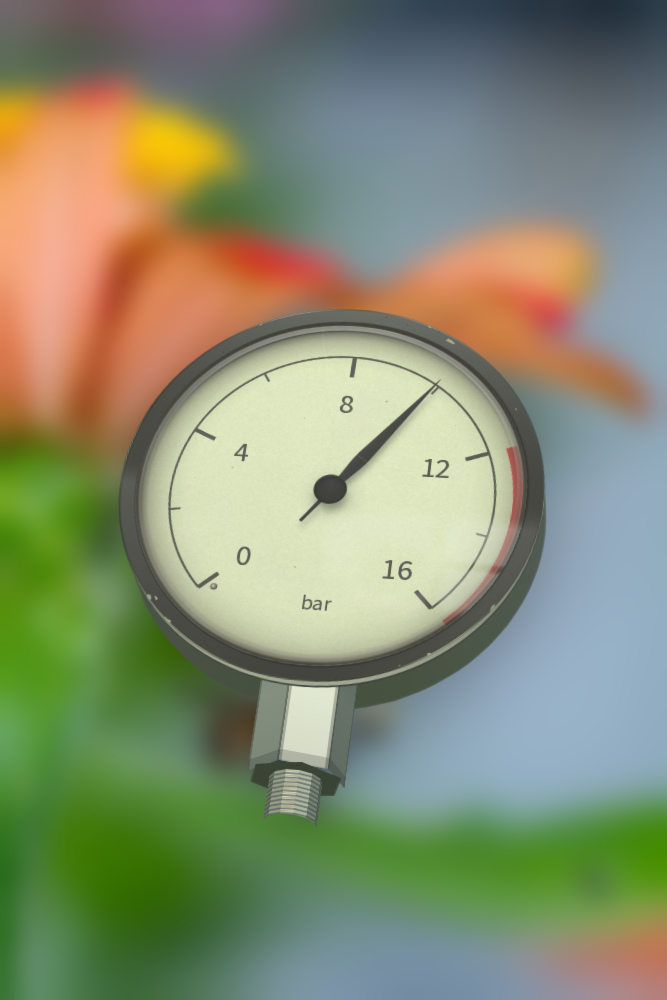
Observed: bar 10
